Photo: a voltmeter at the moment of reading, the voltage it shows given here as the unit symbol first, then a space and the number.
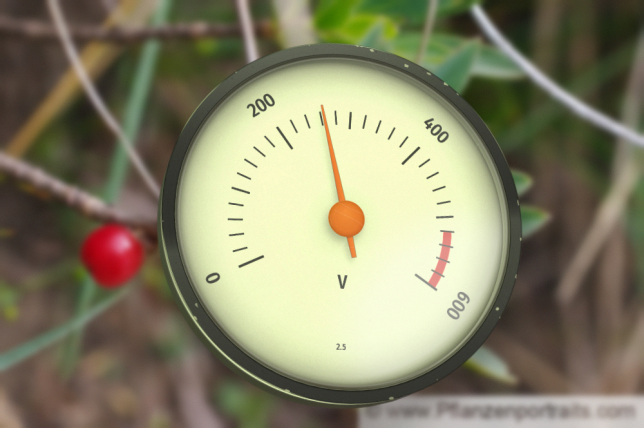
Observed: V 260
